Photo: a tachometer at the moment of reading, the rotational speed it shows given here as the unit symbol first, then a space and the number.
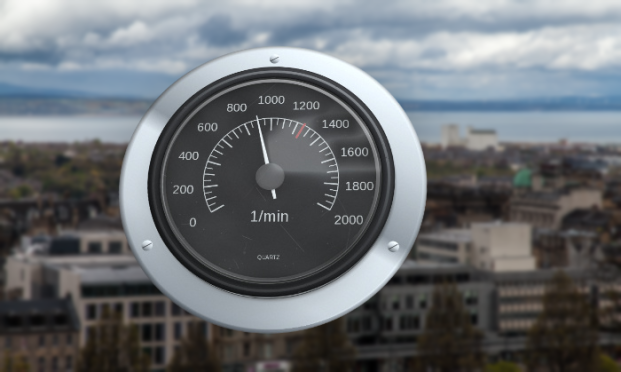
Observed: rpm 900
